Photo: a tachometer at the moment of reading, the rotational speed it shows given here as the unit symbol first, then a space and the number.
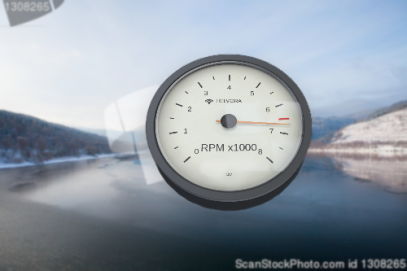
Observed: rpm 6750
